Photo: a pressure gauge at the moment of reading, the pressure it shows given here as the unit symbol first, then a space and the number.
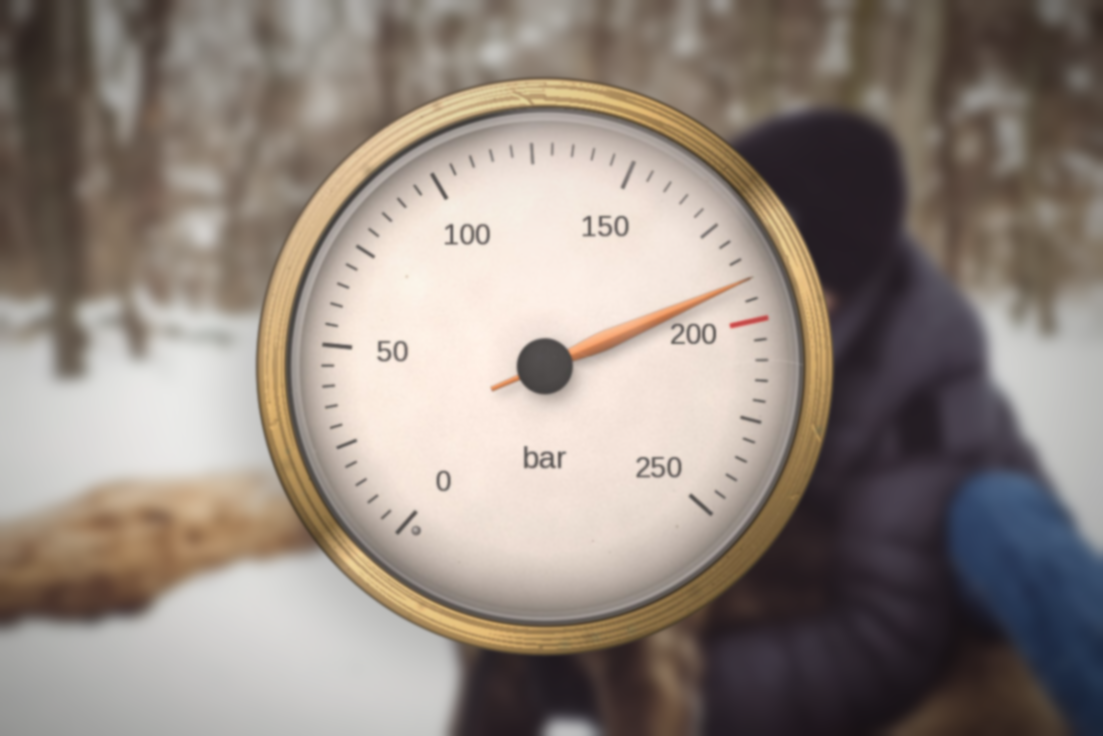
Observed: bar 190
